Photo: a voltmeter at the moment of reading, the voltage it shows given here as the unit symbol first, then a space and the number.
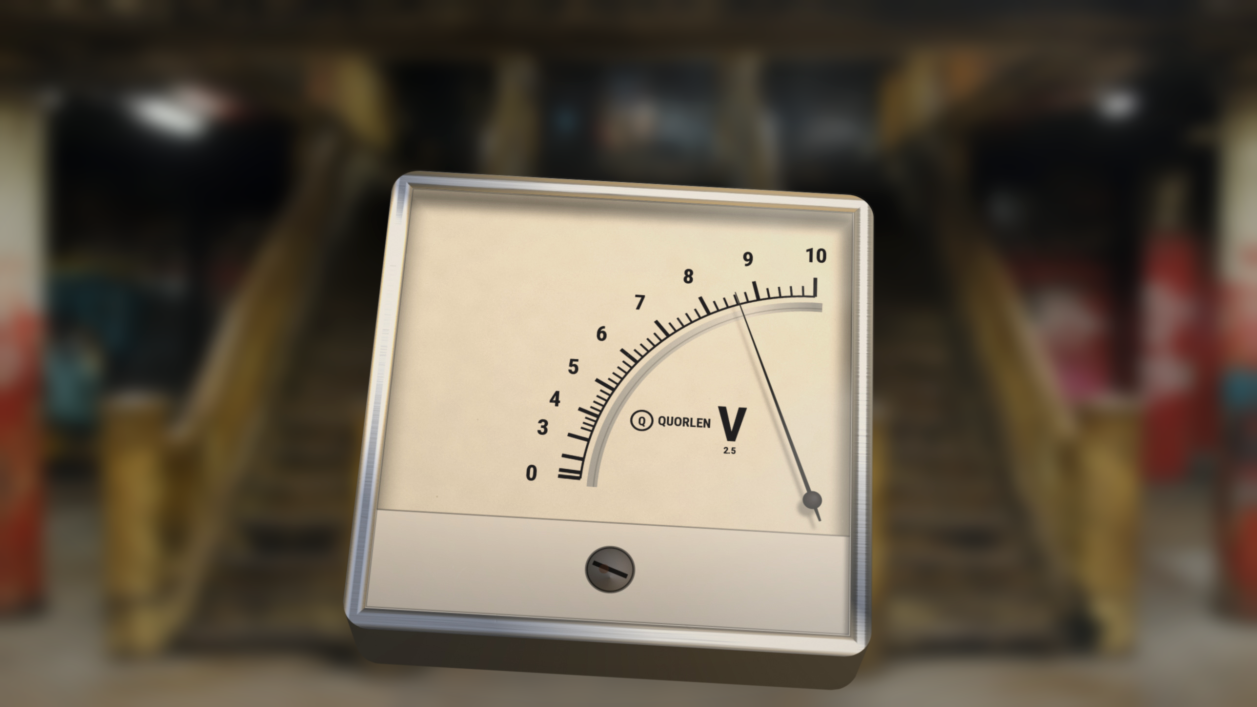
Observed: V 8.6
